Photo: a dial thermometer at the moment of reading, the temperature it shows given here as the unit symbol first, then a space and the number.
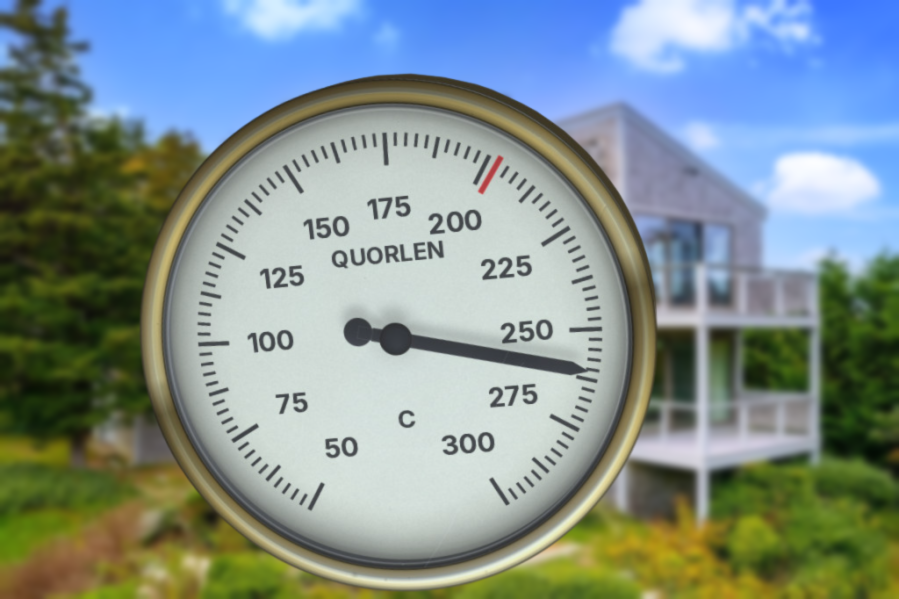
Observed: °C 260
